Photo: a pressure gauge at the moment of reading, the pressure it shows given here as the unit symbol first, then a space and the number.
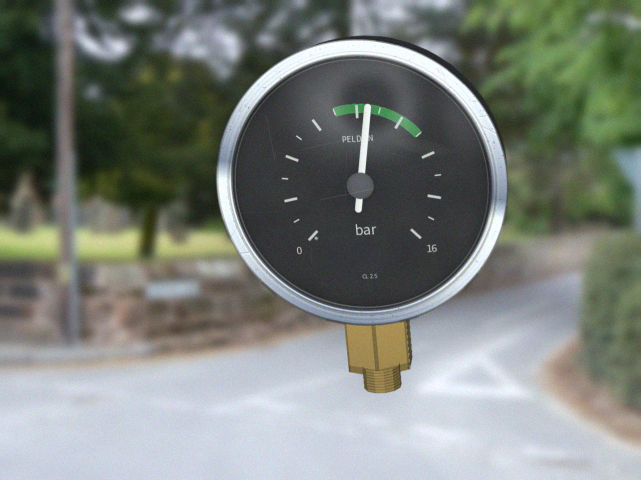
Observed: bar 8.5
